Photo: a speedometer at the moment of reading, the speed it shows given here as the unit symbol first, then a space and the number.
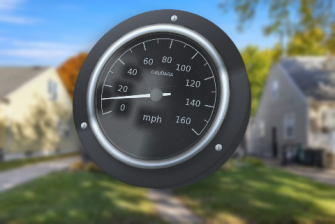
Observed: mph 10
